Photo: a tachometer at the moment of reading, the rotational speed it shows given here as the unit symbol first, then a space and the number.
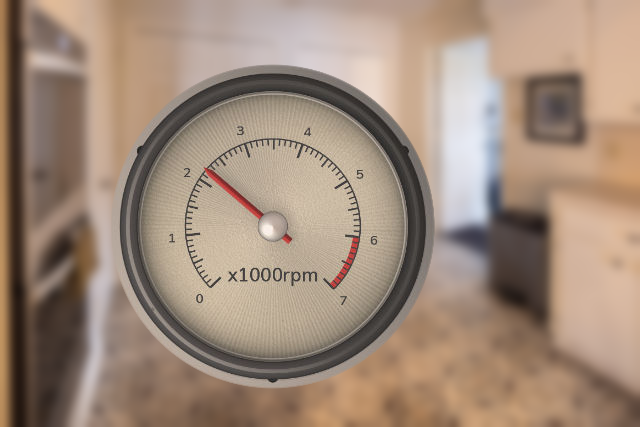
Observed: rpm 2200
